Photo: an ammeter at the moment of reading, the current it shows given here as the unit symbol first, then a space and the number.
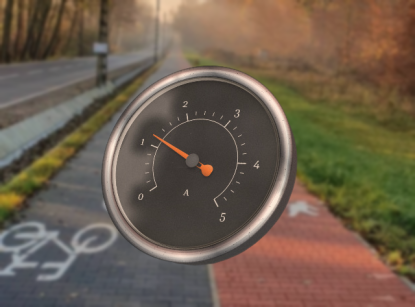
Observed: A 1.2
